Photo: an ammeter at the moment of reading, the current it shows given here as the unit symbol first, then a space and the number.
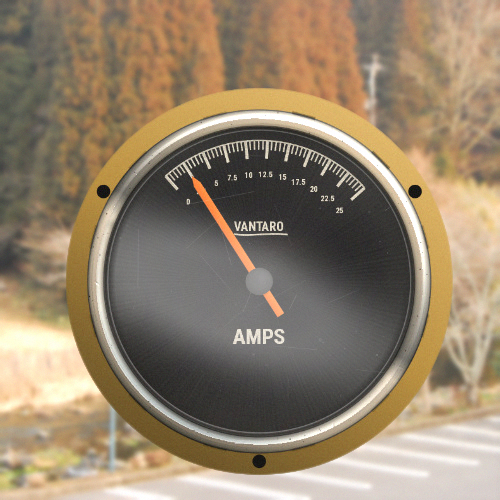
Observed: A 2.5
